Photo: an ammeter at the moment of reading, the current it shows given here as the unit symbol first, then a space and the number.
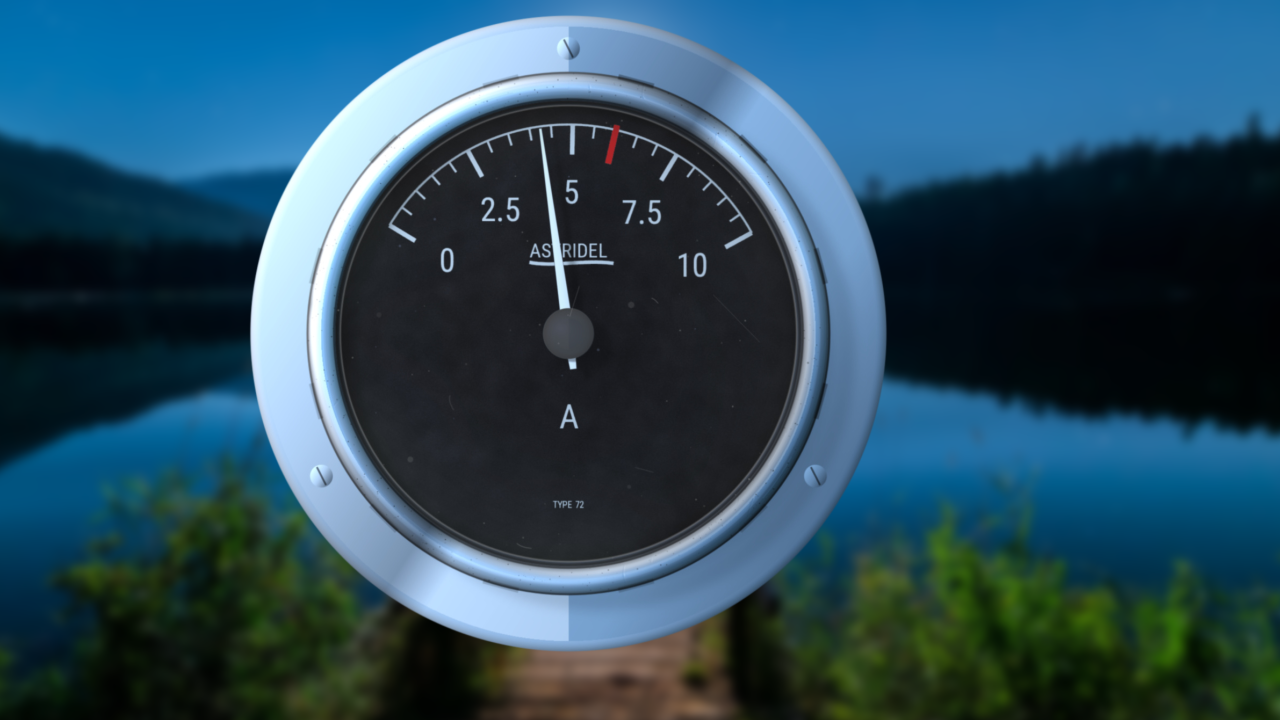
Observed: A 4.25
